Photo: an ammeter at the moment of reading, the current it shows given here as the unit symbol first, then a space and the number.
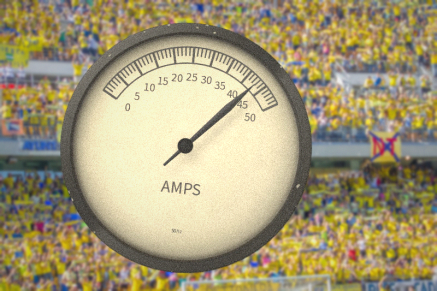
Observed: A 43
